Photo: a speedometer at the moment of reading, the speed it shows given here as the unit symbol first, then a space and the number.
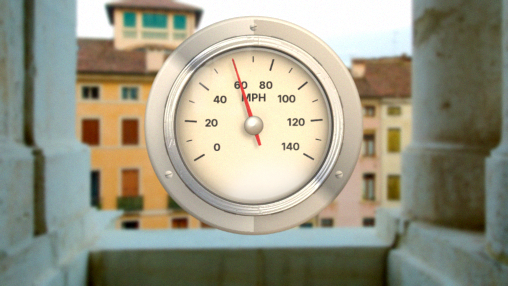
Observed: mph 60
